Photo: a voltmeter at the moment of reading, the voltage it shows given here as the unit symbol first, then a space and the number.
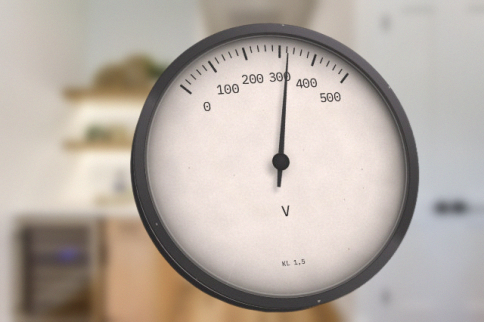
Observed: V 320
